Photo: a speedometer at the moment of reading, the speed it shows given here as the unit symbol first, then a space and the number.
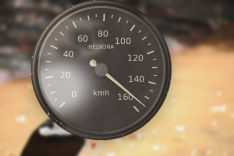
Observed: km/h 155
